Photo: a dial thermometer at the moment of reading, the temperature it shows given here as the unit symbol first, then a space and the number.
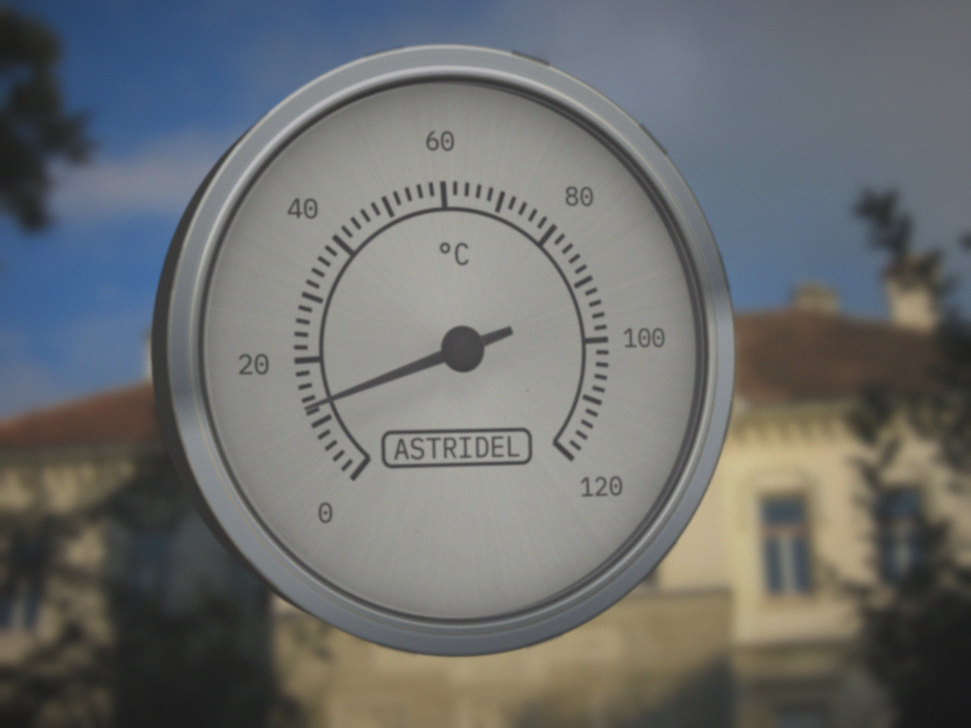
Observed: °C 13
